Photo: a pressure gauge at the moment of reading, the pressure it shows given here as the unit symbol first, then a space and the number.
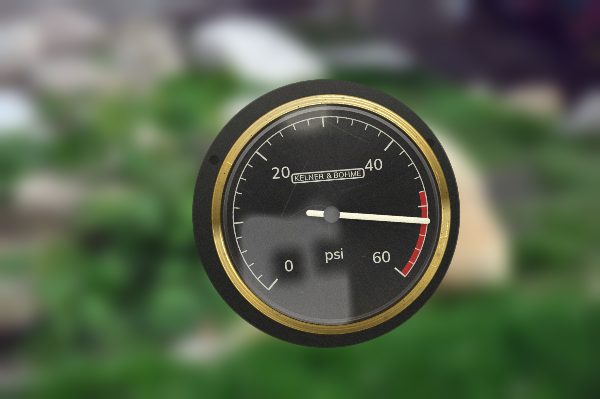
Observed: psi 52
